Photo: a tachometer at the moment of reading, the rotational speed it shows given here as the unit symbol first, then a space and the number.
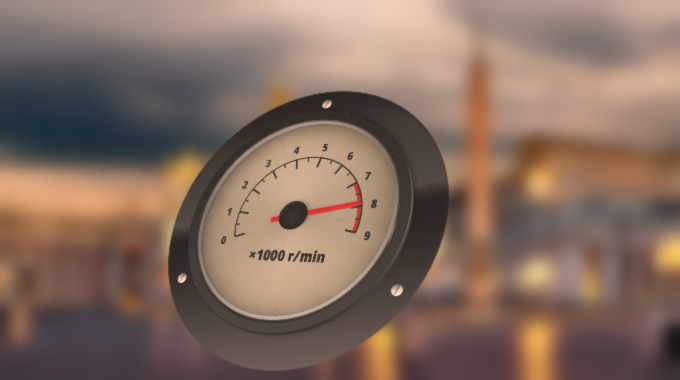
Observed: rpm 8000
